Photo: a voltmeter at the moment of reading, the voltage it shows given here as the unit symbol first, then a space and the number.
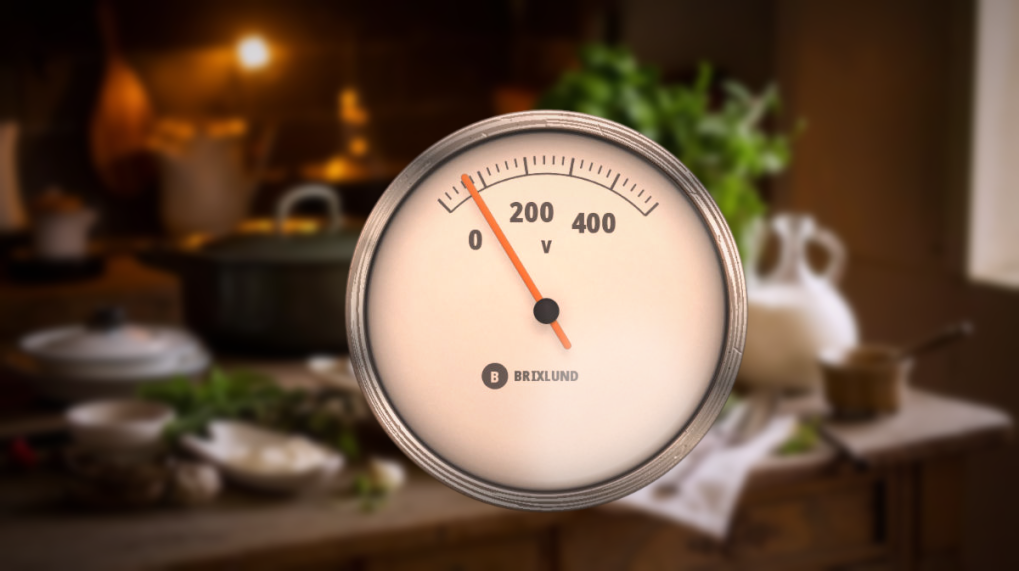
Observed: V 70
